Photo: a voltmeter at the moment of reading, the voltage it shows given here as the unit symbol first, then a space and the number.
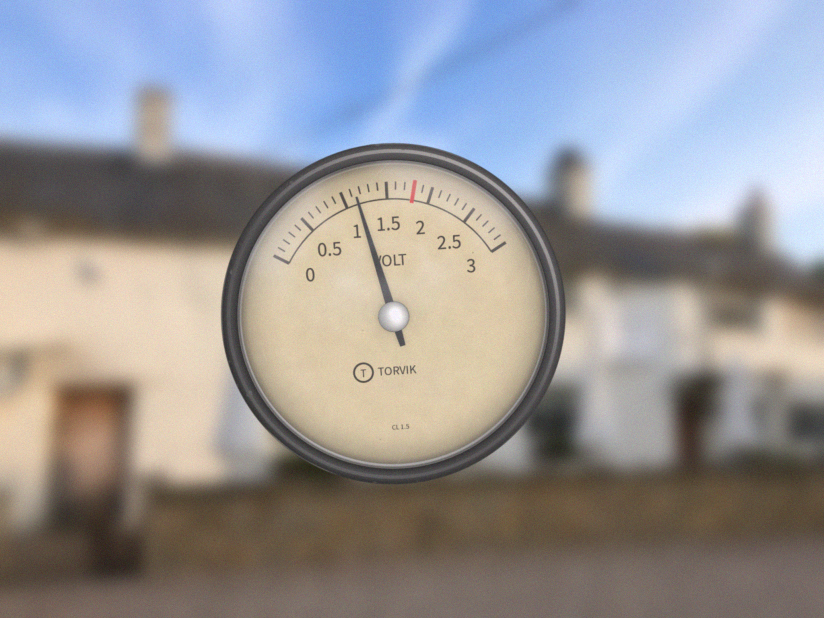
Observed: V 1.15
